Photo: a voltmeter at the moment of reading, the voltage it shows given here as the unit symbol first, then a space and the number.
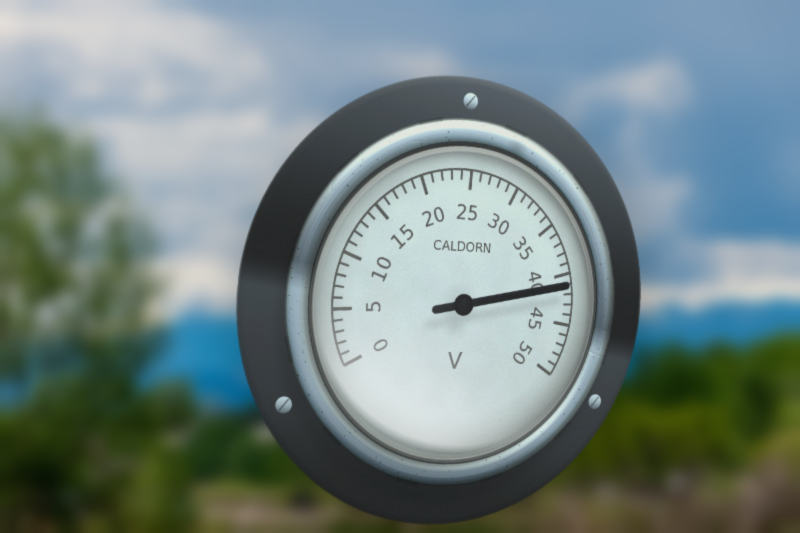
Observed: V 41
